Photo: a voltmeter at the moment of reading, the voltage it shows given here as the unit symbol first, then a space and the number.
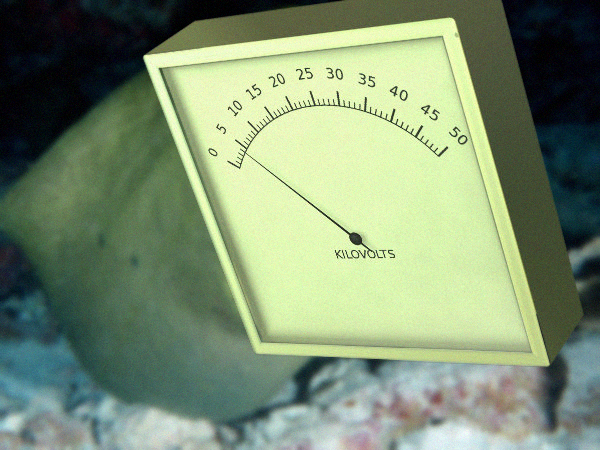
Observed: kV 5
